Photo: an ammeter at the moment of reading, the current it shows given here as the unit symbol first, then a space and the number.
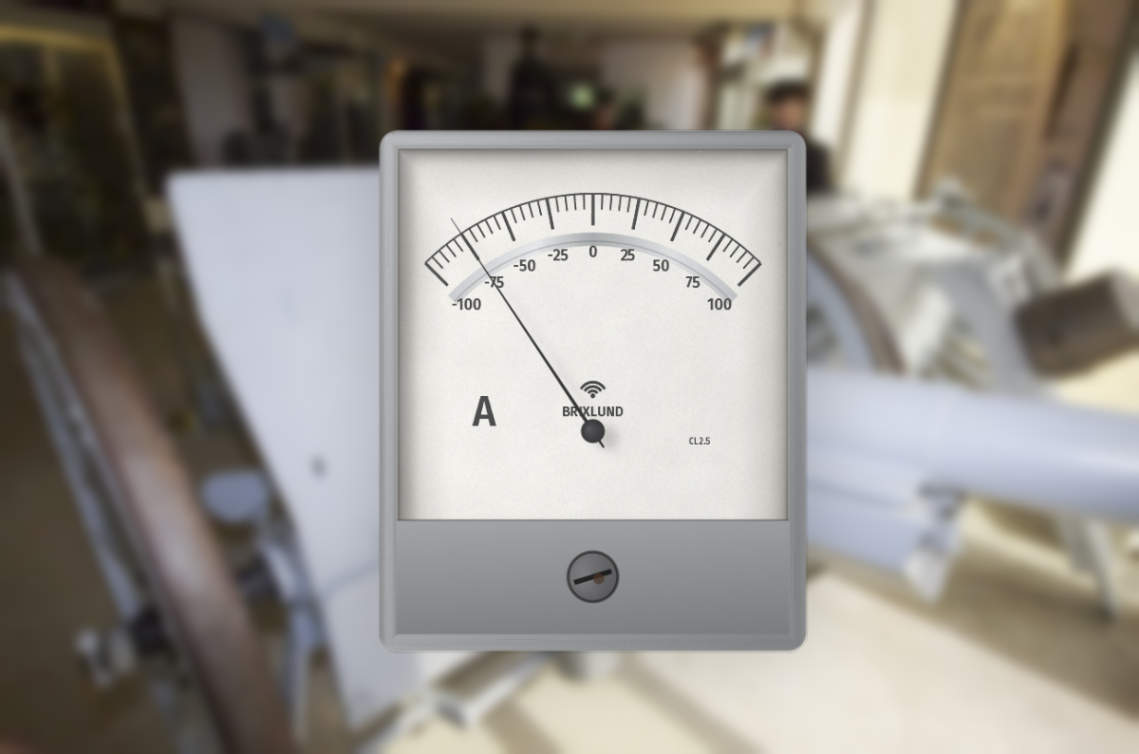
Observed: A -75
